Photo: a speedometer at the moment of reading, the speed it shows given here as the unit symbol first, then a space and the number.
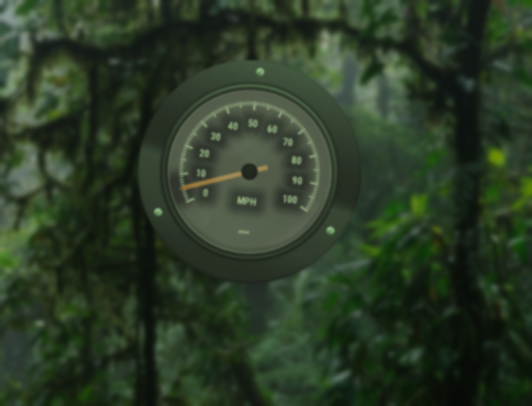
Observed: mph 5
